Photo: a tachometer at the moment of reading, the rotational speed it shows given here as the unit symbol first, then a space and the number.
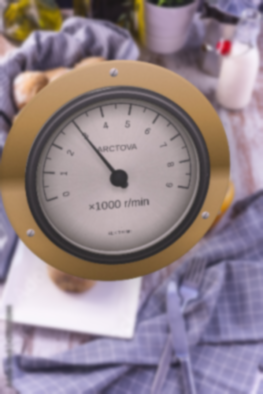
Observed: rpm 3000
